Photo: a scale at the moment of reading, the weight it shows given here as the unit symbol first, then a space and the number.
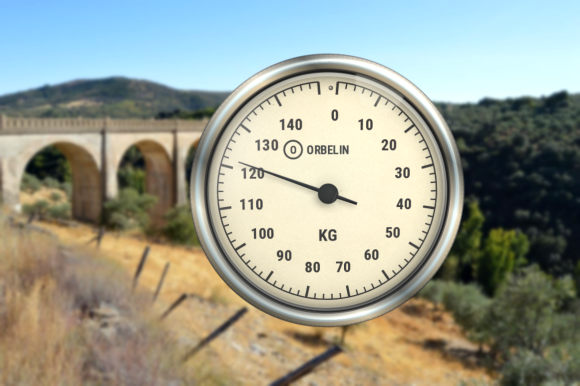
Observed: kg 122
